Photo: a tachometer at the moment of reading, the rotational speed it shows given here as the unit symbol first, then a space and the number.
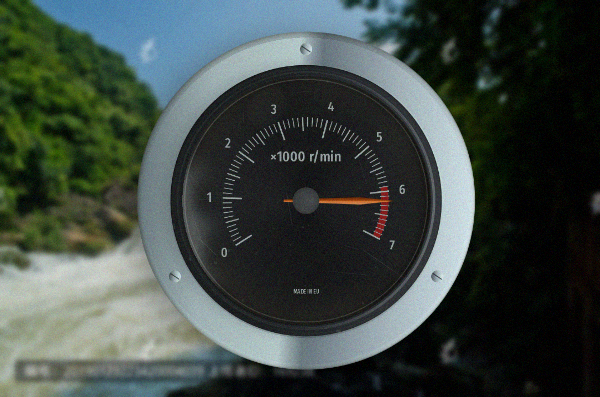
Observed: rpm 6200
